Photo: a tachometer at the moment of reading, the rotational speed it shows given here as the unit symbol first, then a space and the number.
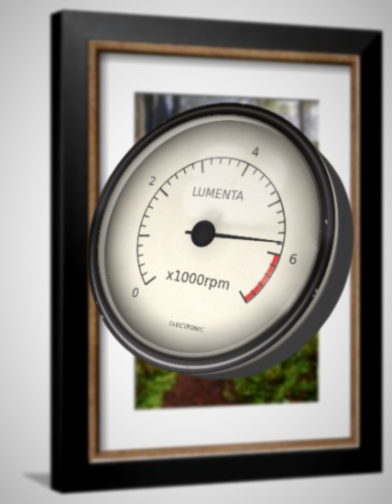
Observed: rpm 5800
